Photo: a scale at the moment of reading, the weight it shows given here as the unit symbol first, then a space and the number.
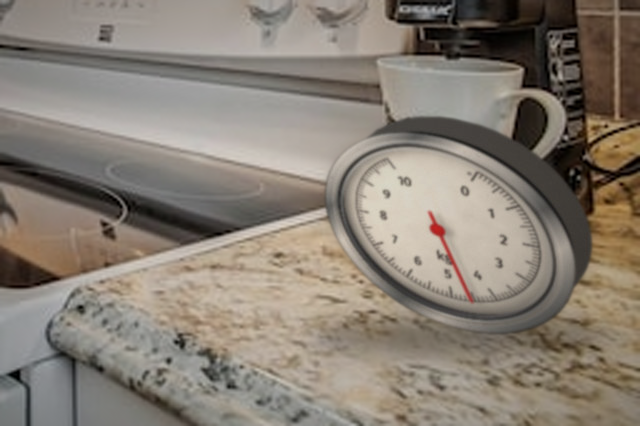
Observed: kg 4.5
